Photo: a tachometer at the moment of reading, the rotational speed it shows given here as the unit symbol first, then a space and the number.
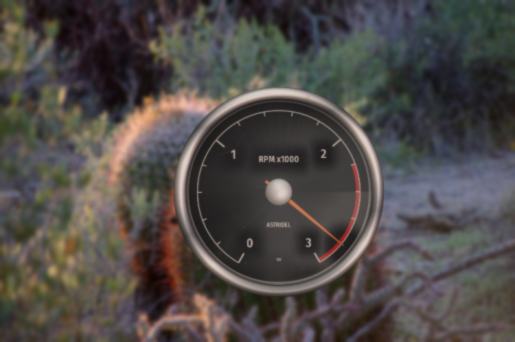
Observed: rpm 2800
